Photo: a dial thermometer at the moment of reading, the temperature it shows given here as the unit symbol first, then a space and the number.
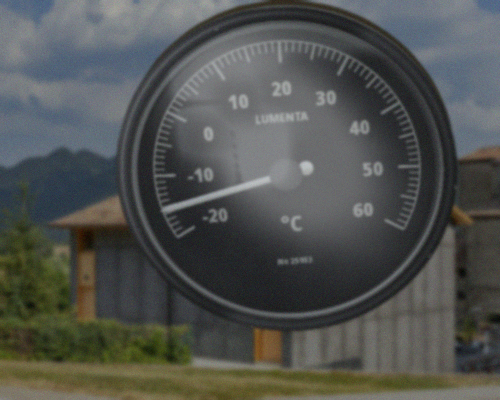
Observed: °C -15
